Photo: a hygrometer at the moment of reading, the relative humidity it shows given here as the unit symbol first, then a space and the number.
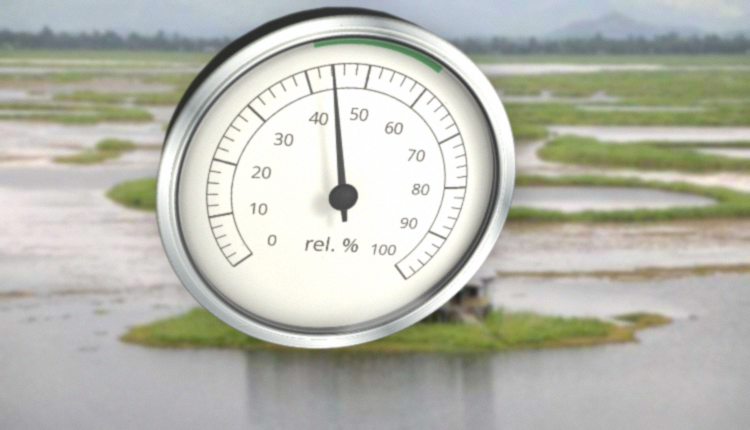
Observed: % 44
